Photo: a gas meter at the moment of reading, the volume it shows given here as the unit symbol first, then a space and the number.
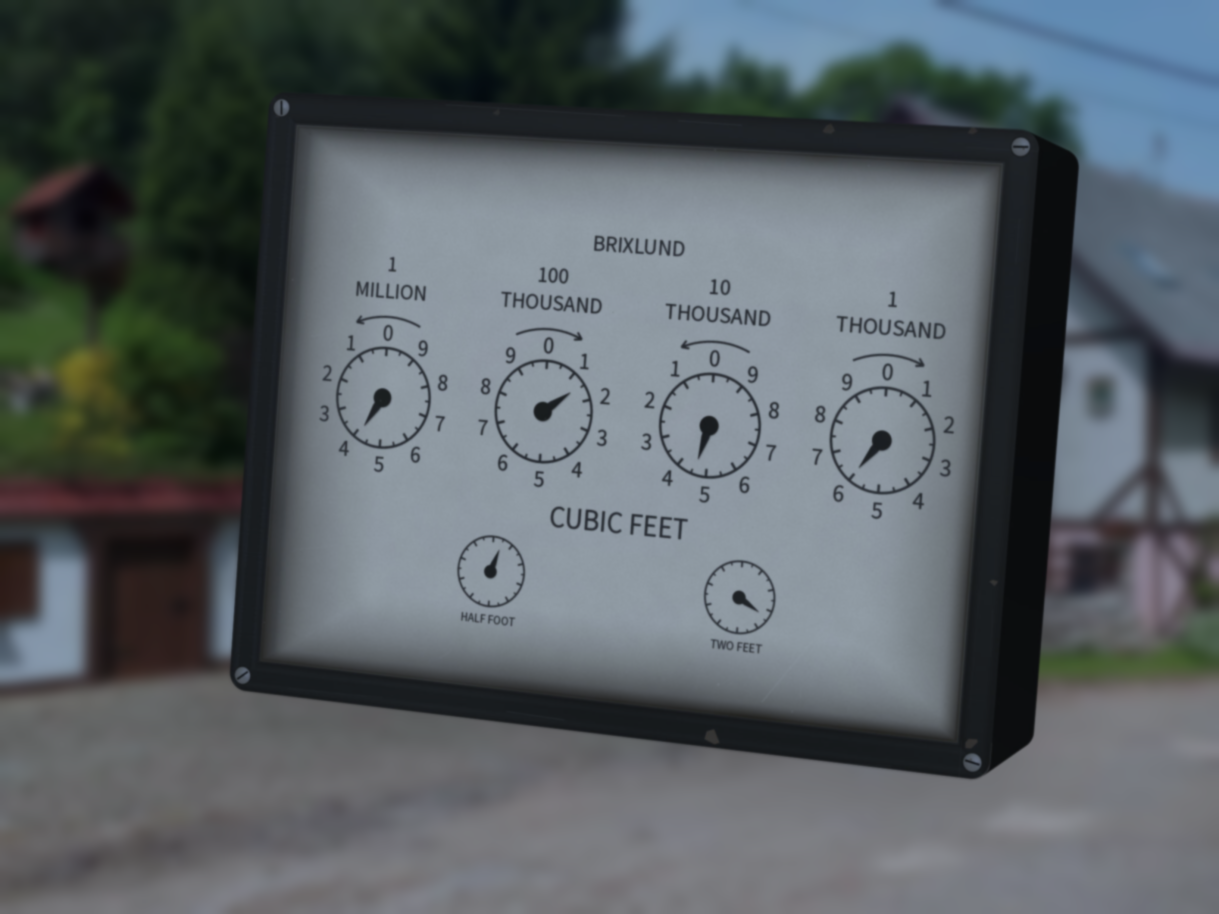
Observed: ft³ 414600
